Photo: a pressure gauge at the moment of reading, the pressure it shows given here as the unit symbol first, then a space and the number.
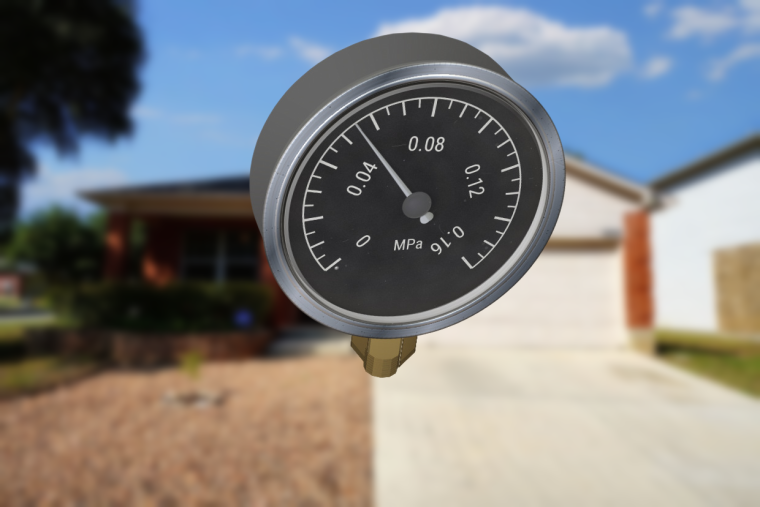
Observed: MPa 0.055
